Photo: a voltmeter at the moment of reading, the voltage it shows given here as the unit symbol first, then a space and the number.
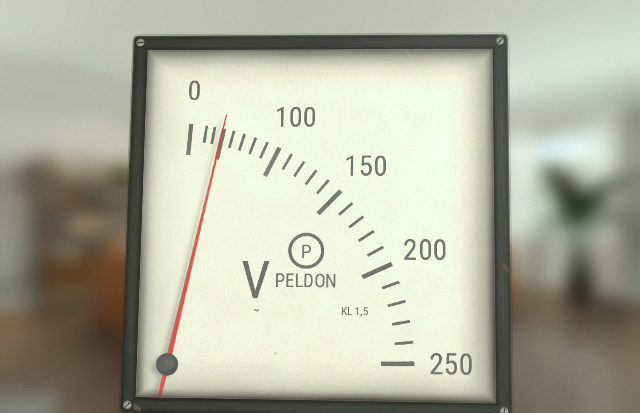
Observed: V 50
